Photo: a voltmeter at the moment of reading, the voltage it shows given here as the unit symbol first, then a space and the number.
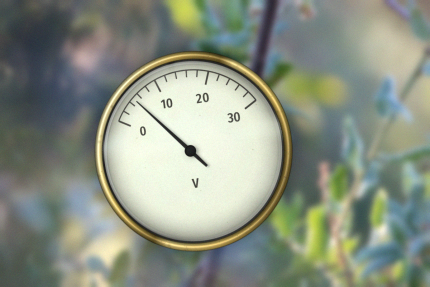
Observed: V 5
